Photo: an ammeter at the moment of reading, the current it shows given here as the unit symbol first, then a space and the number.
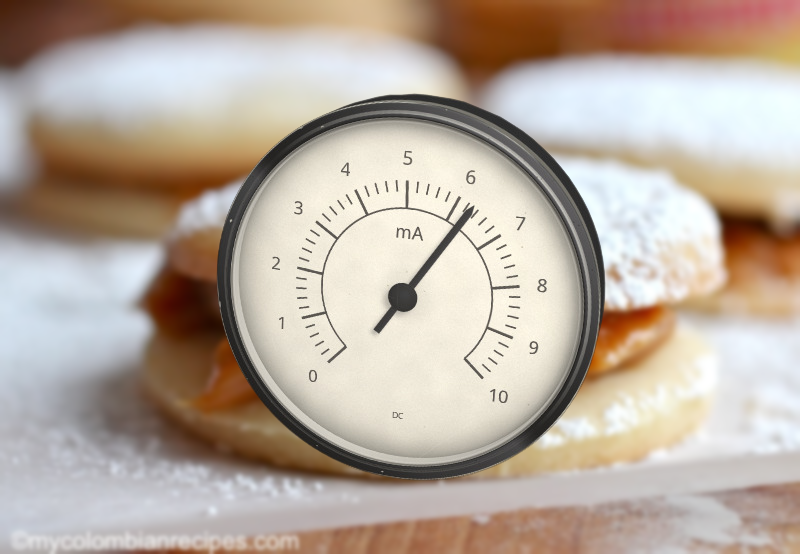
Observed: mA 6.3
